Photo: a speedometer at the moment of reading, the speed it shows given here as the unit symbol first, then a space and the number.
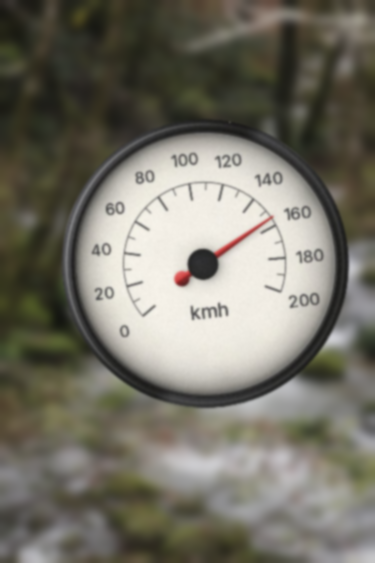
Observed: km/h 155
